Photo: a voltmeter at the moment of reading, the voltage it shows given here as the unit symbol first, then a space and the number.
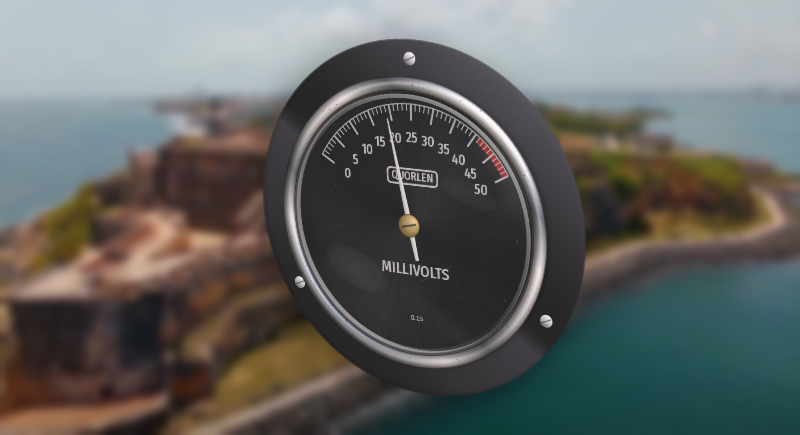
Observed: mV 20
